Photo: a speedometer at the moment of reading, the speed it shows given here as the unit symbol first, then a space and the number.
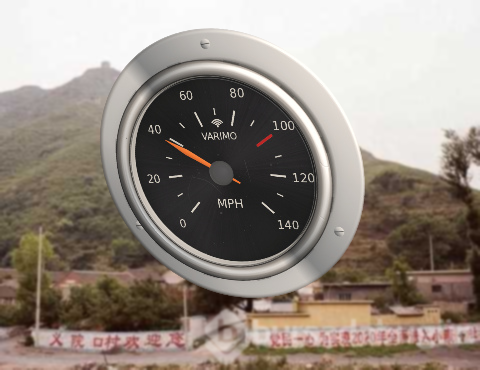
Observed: mph 40
